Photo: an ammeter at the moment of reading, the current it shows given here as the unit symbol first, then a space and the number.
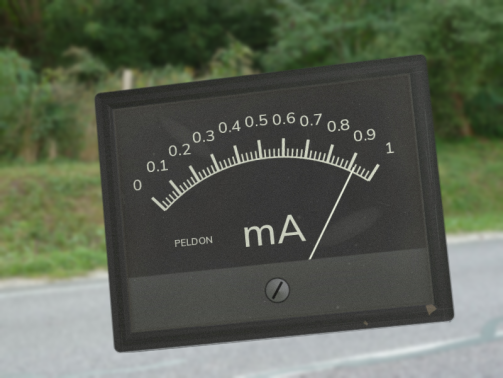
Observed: mA 0.92
